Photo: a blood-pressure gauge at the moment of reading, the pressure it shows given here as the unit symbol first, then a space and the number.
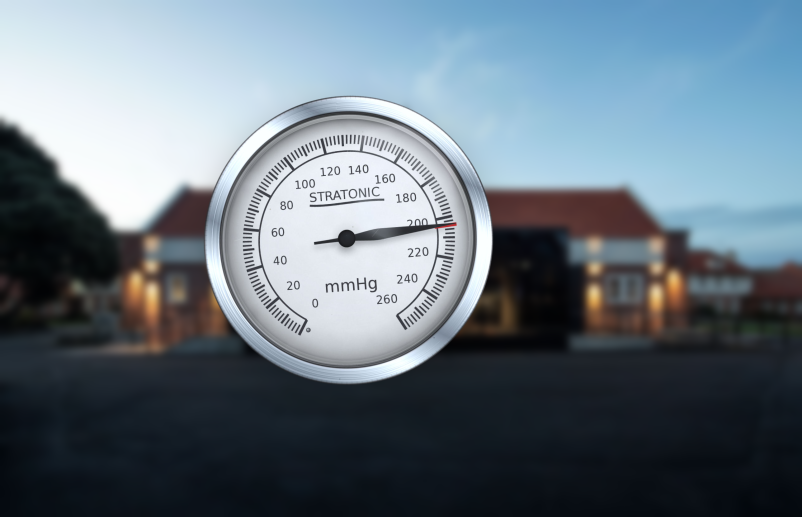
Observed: mmHg 204
